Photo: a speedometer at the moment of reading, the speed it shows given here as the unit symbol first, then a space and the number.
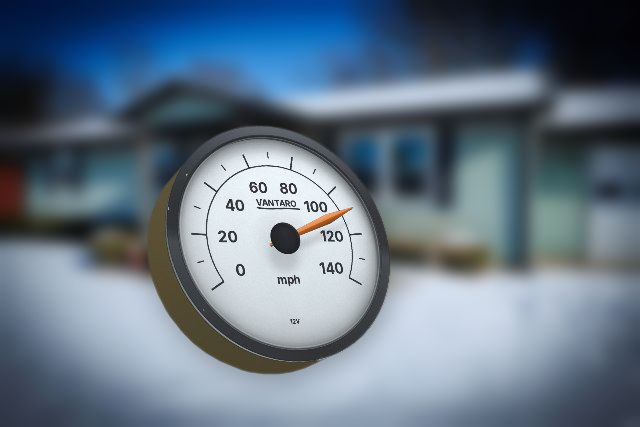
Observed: mph 110
